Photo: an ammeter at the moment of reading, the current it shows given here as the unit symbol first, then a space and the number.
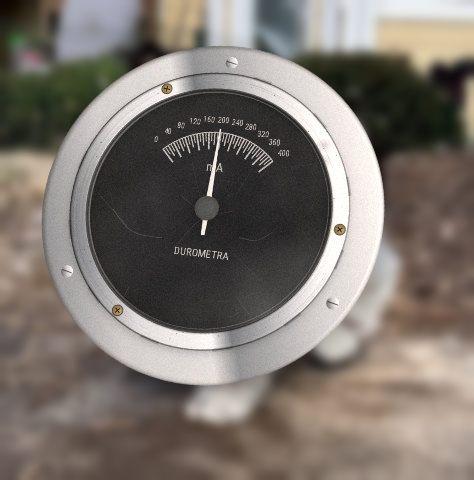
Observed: mA 200
